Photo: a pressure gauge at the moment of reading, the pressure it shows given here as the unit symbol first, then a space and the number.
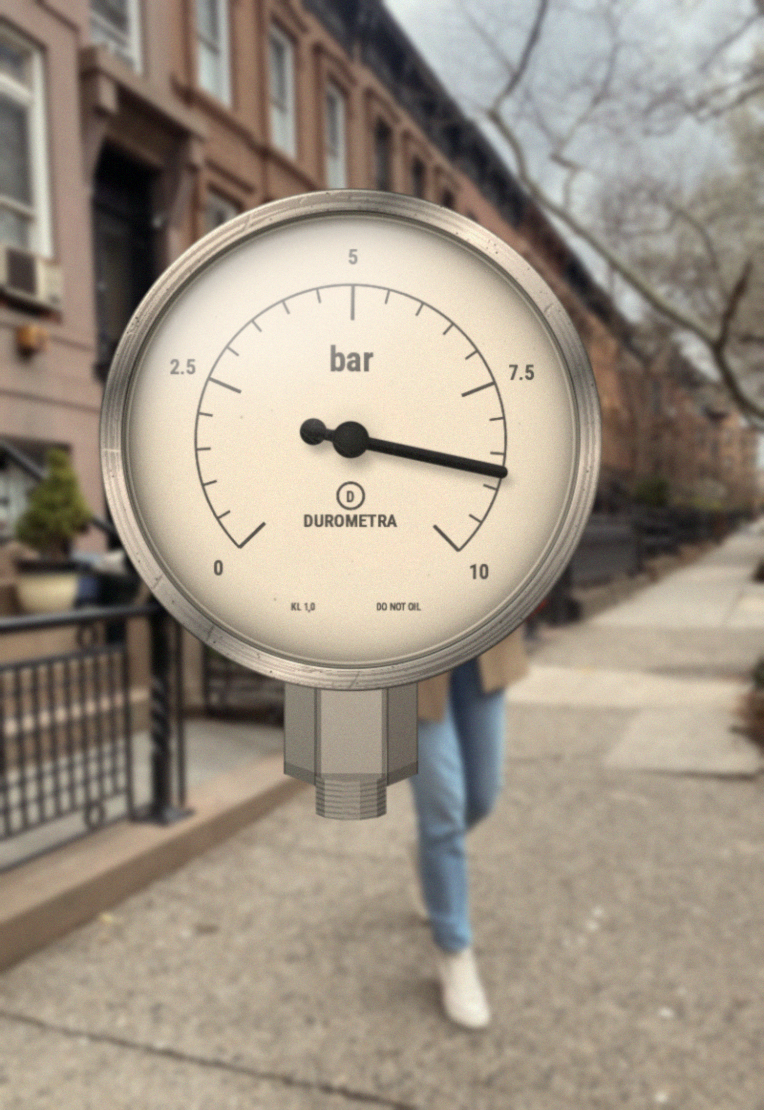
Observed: bar 8.75
